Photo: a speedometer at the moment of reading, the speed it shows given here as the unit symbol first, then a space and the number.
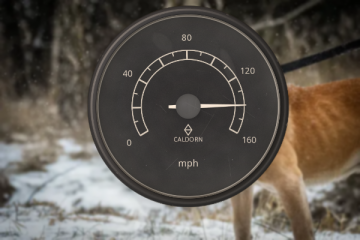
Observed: mph 140
